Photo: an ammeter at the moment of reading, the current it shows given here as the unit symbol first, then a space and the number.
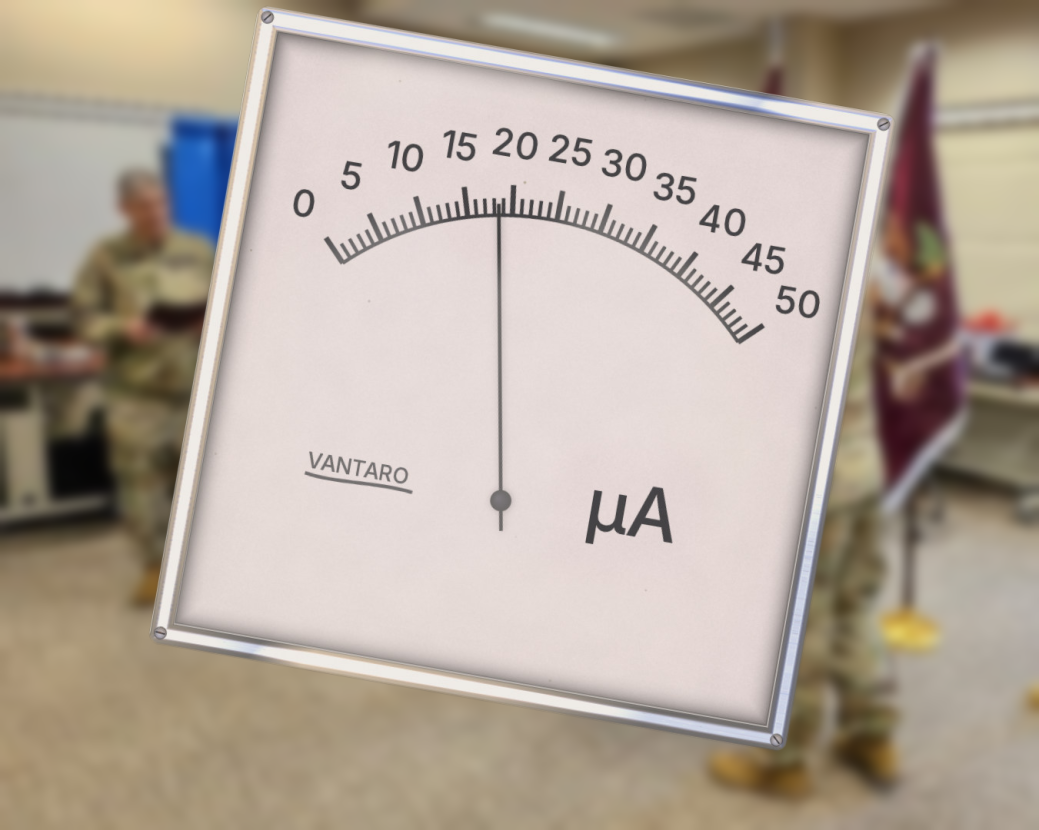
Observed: µA 18.5
